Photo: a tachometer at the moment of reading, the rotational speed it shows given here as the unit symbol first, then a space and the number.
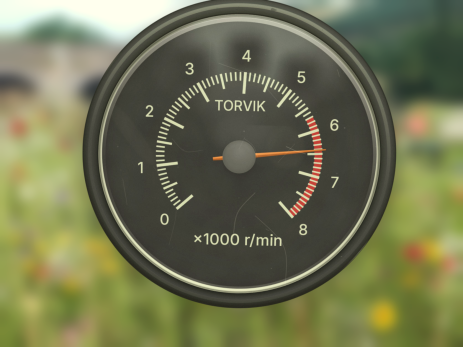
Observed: rpm 6400
